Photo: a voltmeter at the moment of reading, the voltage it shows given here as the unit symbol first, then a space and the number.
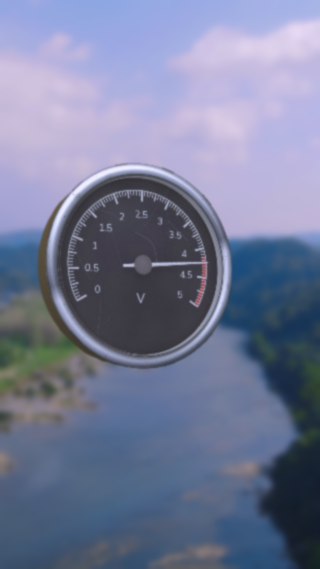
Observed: V 4.25
